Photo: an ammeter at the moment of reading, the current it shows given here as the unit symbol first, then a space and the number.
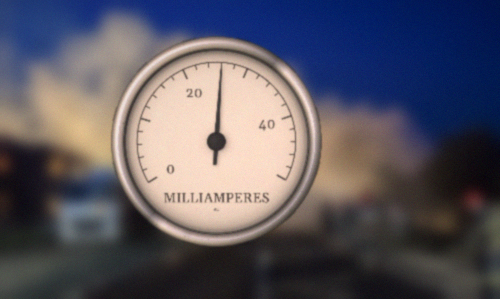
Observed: mA 26
